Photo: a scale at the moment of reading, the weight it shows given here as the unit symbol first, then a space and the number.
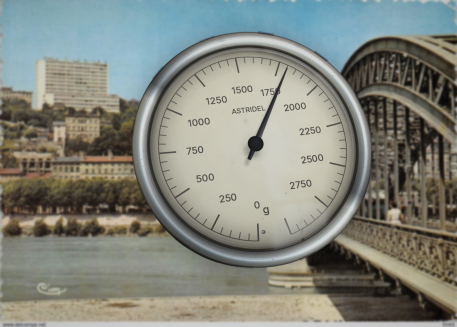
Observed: g 1800
